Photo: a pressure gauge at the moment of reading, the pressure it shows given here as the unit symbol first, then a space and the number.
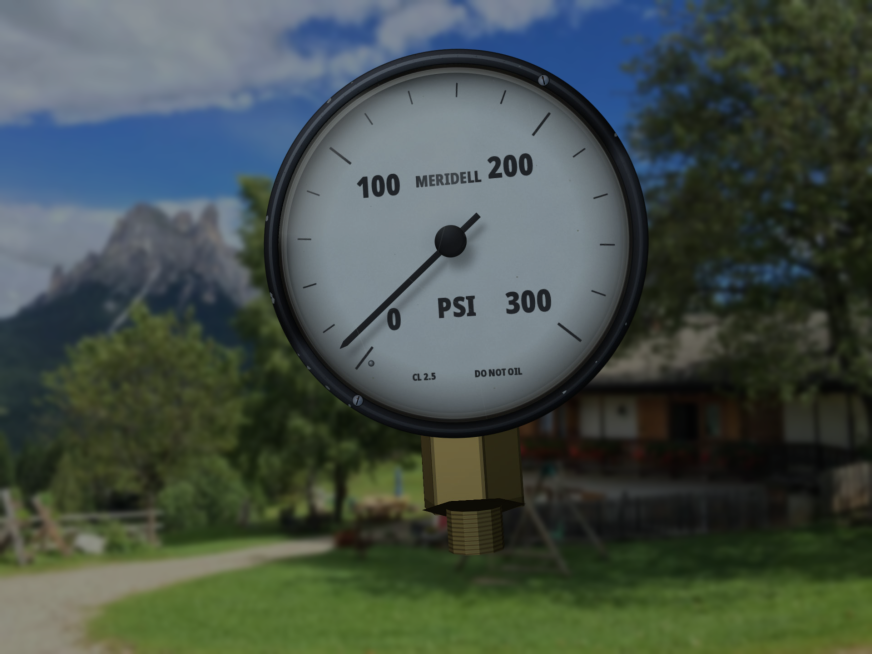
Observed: psi 10
